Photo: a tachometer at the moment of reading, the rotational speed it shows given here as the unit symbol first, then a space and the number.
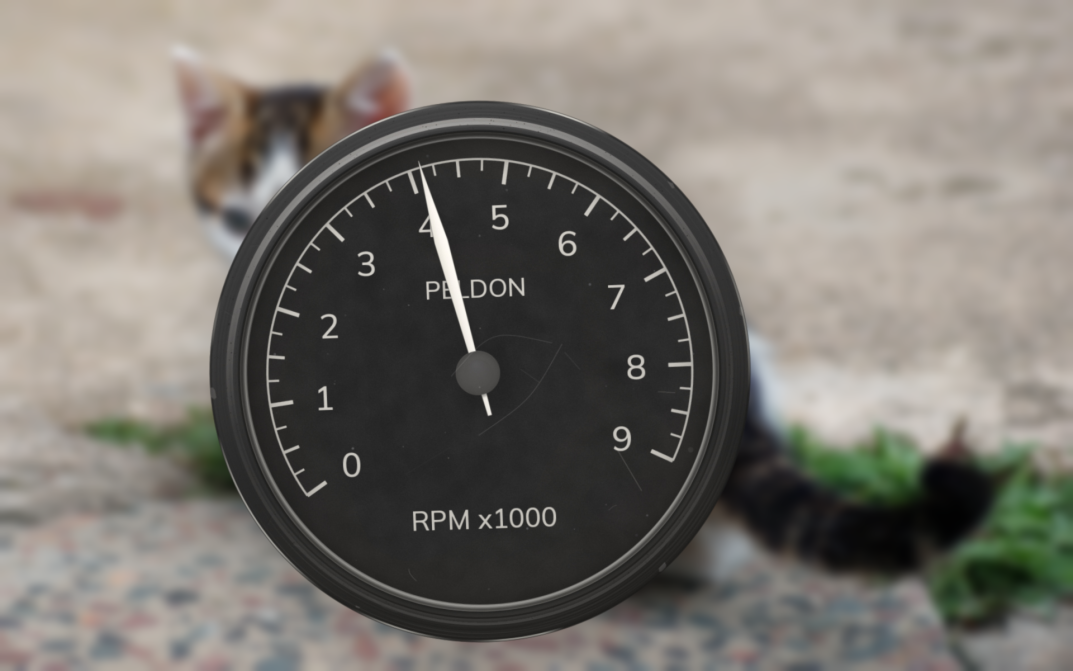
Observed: rpm 4125
